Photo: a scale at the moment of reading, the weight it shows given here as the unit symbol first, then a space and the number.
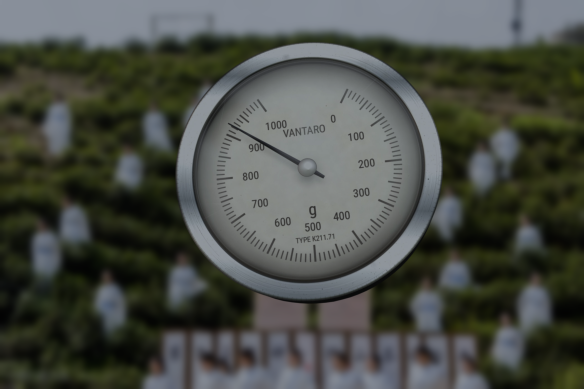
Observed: g 920
